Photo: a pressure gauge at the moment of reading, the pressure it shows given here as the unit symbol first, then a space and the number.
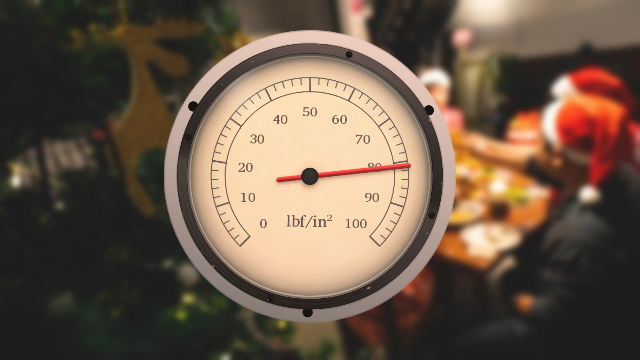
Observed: psi 81
